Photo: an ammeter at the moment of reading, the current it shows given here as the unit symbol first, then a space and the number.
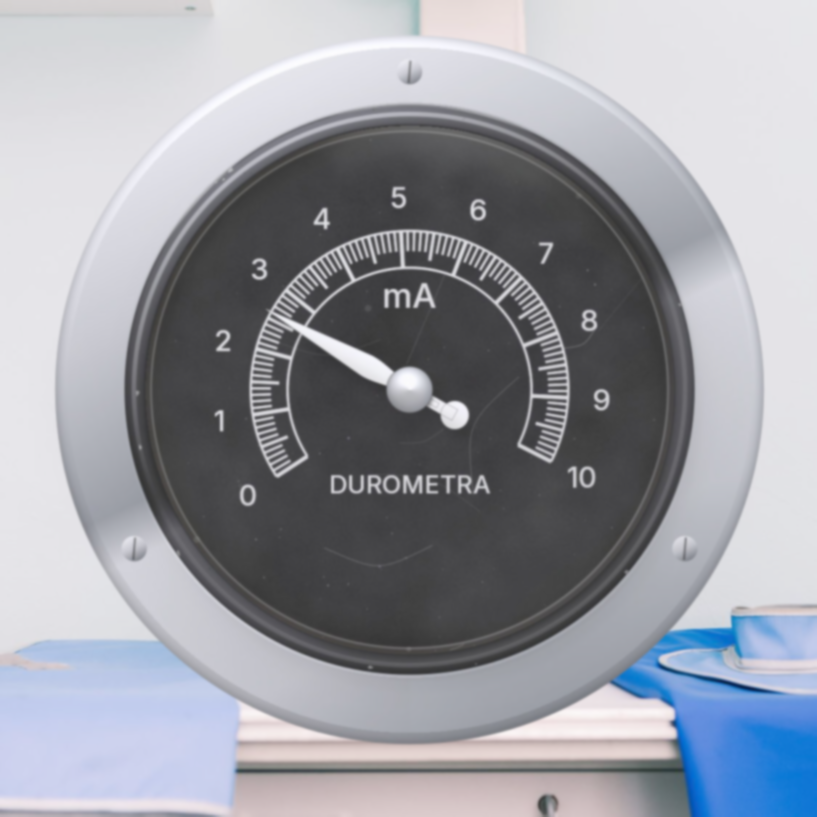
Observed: mA 2.6
